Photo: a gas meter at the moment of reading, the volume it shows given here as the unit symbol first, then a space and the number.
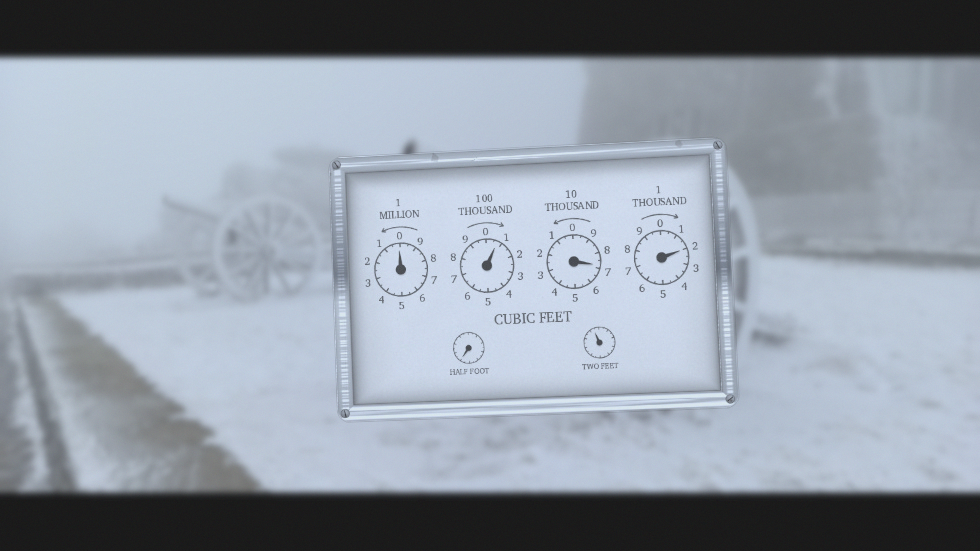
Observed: ft³ 7200
